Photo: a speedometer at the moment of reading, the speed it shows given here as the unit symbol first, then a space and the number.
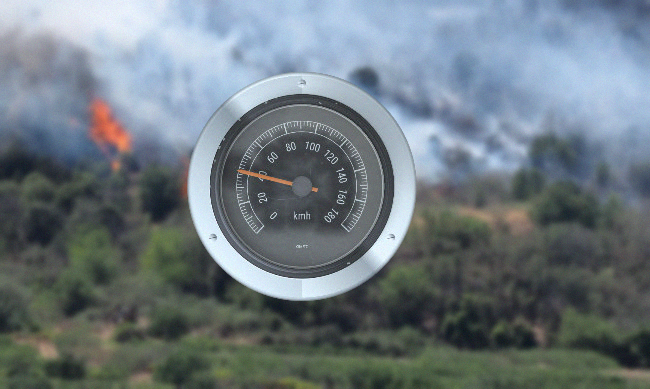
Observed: km/h 40
